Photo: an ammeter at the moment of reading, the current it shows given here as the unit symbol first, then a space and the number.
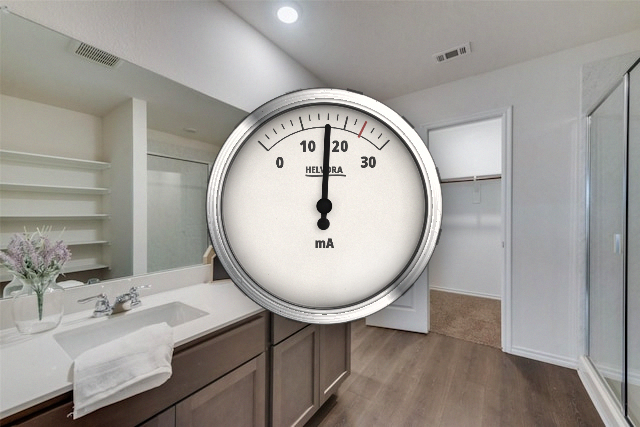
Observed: mA 16
